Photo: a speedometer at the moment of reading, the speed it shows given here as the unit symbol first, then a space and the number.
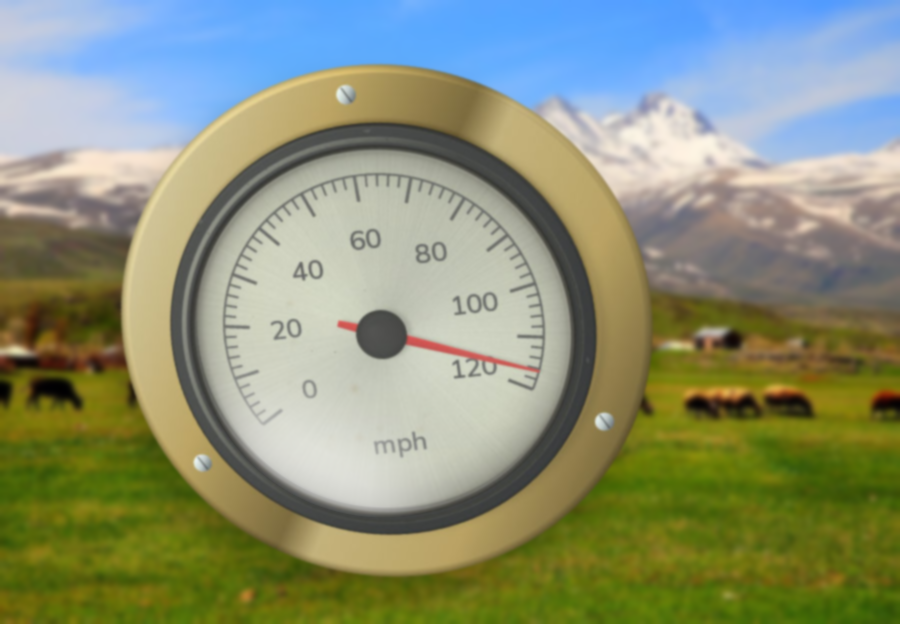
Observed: mph 116
